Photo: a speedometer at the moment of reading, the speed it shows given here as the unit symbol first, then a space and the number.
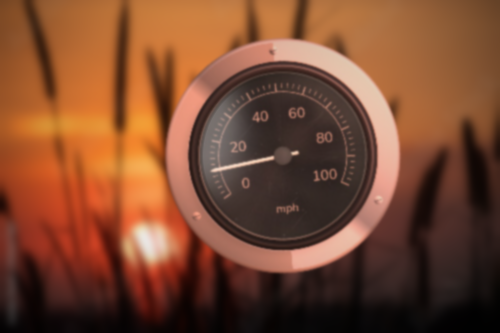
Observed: mph 10
